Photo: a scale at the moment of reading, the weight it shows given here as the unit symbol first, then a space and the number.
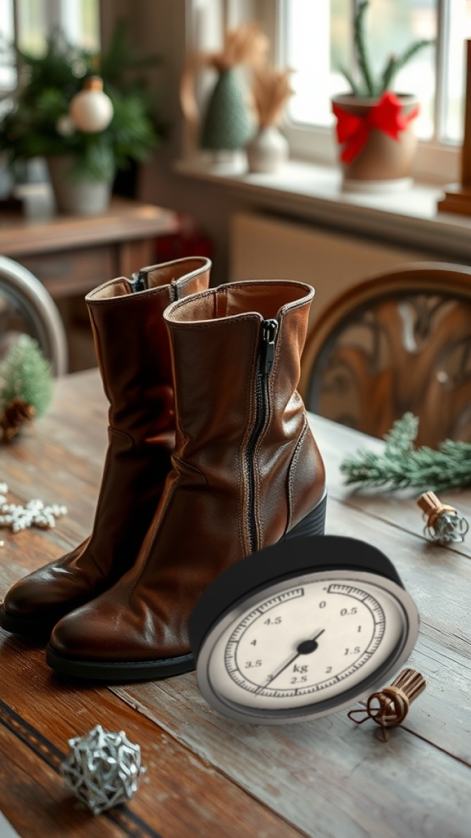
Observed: kg 3
